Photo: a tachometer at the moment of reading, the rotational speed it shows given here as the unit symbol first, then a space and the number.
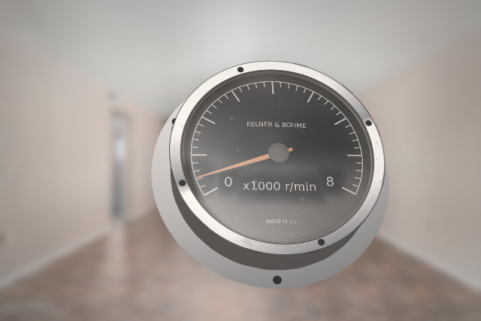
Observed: rpm 400
